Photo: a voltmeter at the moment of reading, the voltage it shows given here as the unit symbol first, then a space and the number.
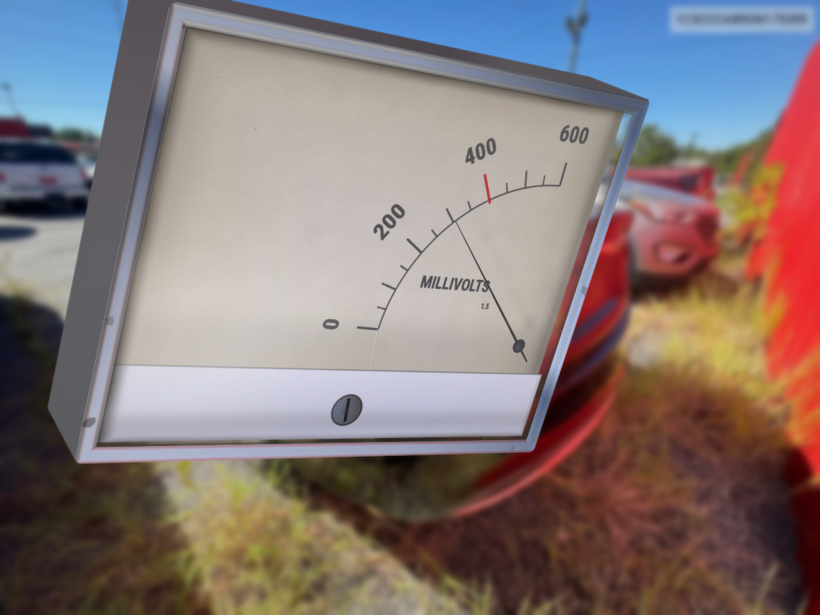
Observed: mV 300
